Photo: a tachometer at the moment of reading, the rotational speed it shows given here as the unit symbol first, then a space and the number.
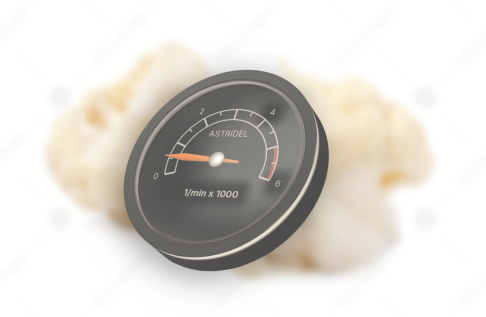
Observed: rpm 500
